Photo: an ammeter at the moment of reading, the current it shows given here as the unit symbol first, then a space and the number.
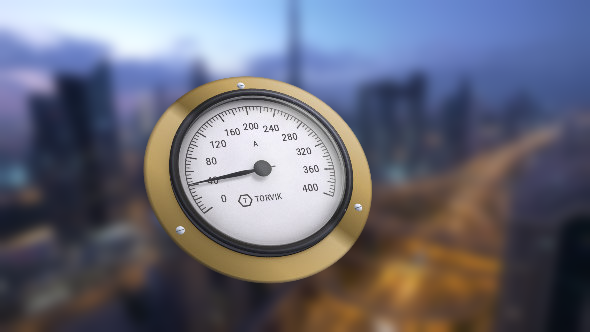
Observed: A 40
